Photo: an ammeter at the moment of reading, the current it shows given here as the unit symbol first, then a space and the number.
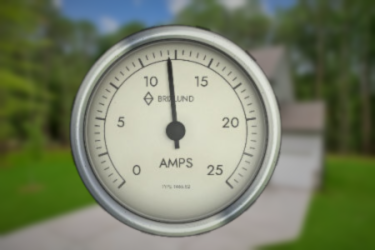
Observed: A 12
